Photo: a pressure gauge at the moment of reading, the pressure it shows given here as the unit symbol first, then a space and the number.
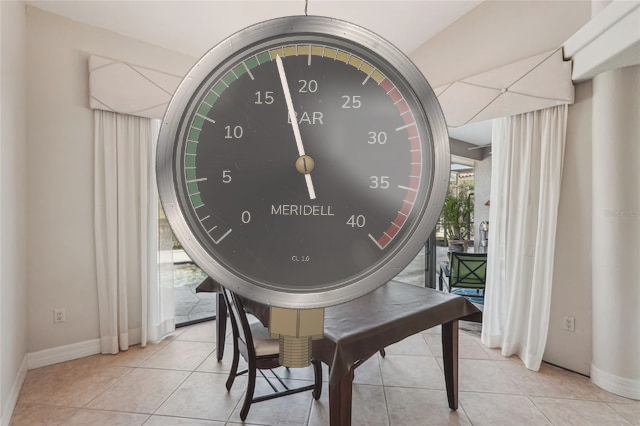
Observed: bar 17.5
